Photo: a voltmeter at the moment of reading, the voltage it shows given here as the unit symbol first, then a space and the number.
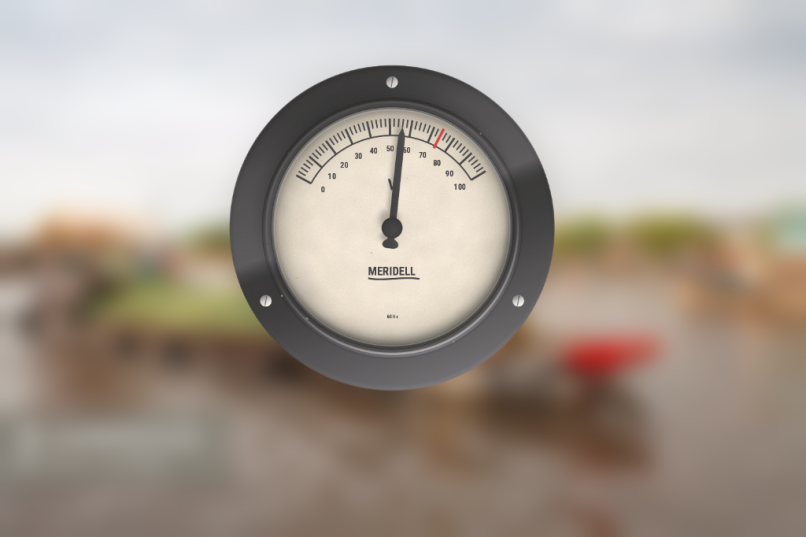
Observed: V 56
